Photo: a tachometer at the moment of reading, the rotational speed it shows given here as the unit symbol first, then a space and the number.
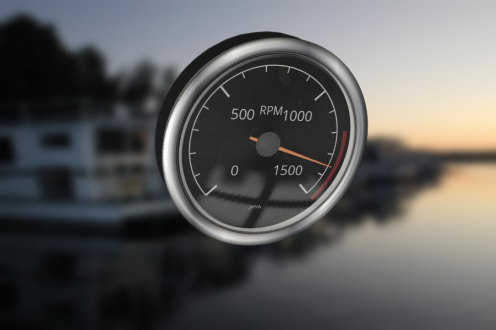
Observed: rpm 1350
